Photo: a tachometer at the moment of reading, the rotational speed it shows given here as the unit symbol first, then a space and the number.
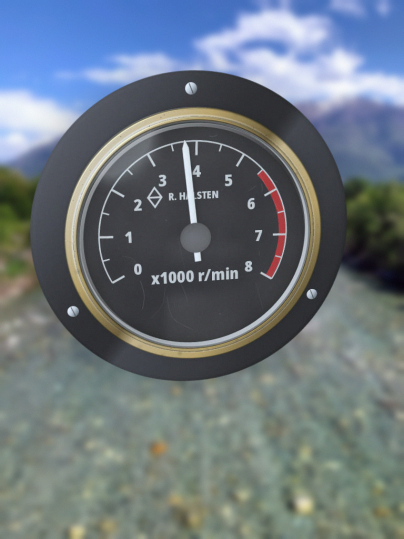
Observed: rpm 3750
